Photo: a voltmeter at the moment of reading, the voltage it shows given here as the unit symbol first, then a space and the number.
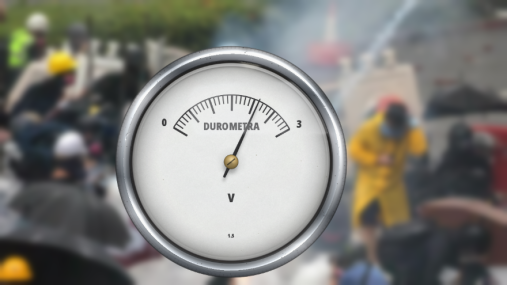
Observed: V 2.1
